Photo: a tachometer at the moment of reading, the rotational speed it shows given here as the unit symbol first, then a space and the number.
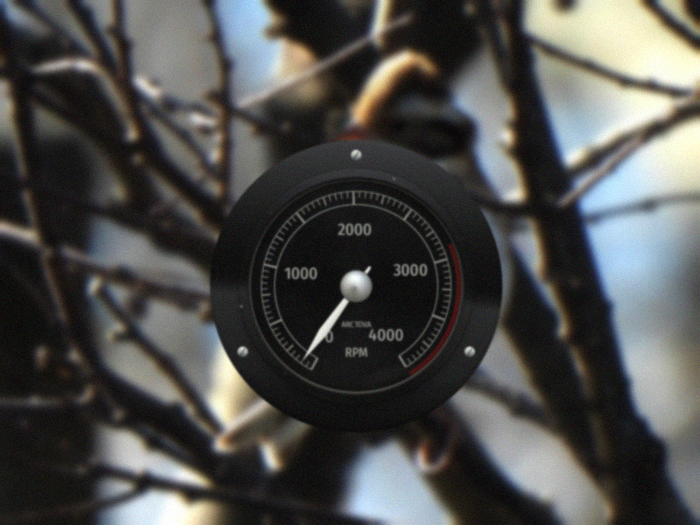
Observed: rpm 100
